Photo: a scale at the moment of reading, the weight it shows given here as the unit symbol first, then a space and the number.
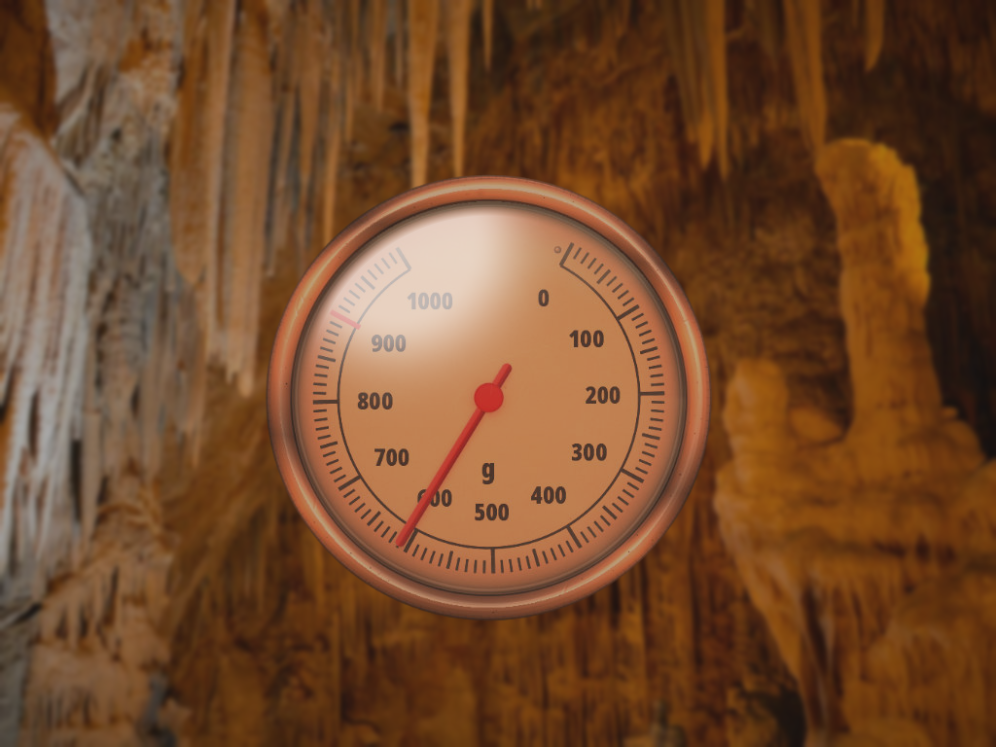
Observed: g 610
